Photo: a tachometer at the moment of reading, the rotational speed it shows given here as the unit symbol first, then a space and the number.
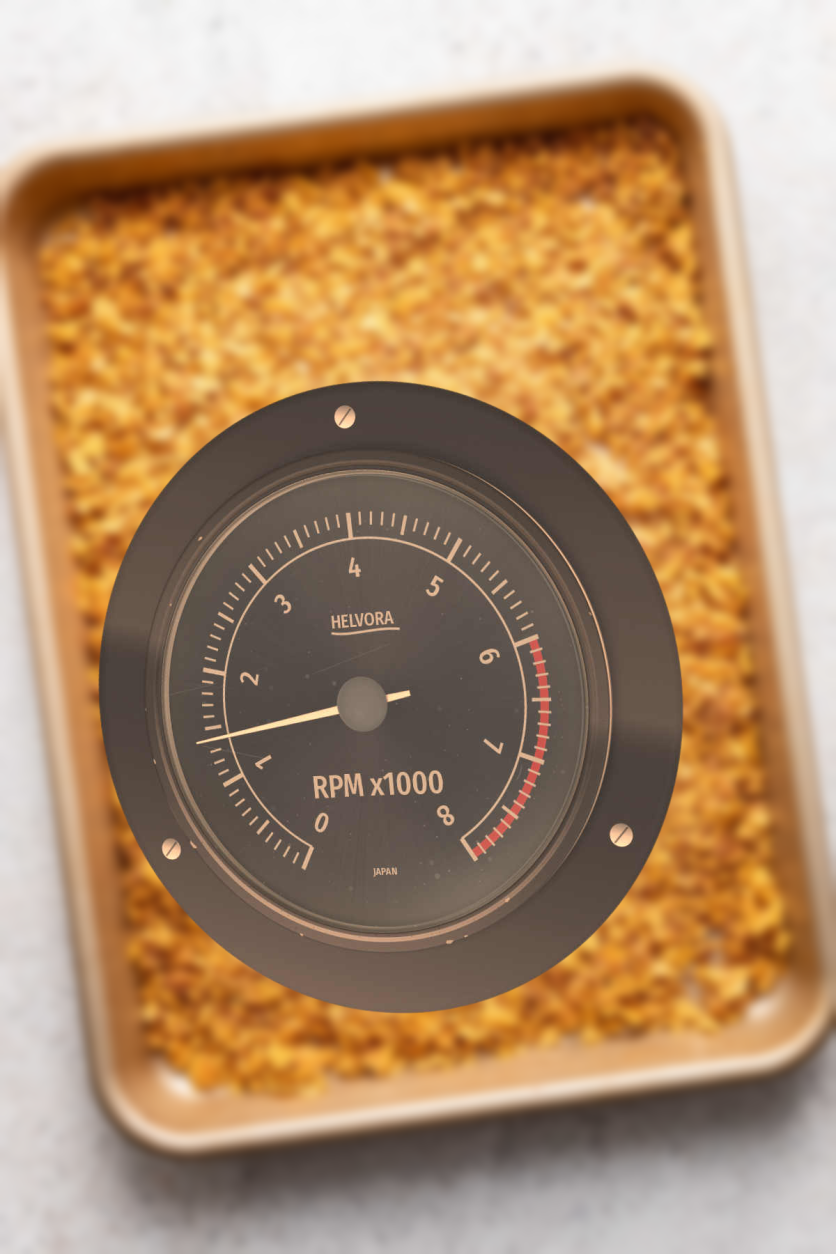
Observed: rpm 1400
